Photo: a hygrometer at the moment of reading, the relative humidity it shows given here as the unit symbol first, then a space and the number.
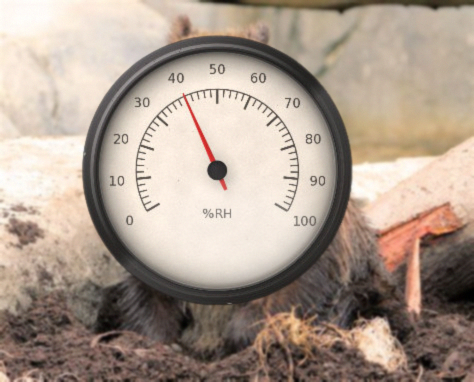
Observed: % 40
